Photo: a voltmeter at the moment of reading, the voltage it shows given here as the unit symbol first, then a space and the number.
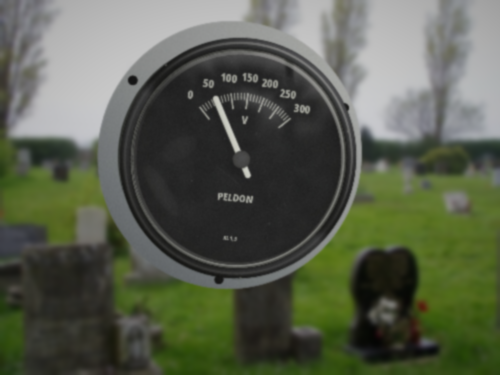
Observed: V 50
